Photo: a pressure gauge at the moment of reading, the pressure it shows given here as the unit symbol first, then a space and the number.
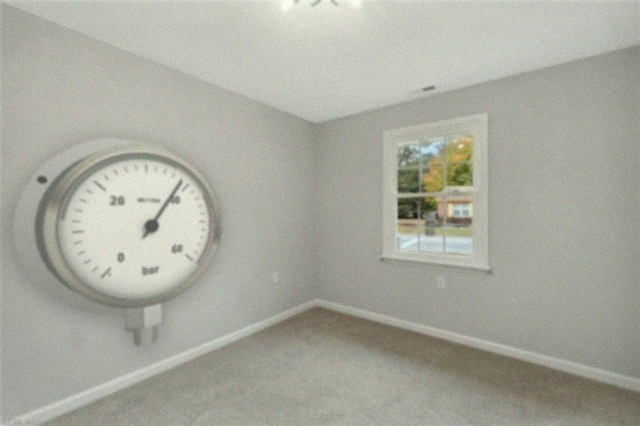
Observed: bar 38
